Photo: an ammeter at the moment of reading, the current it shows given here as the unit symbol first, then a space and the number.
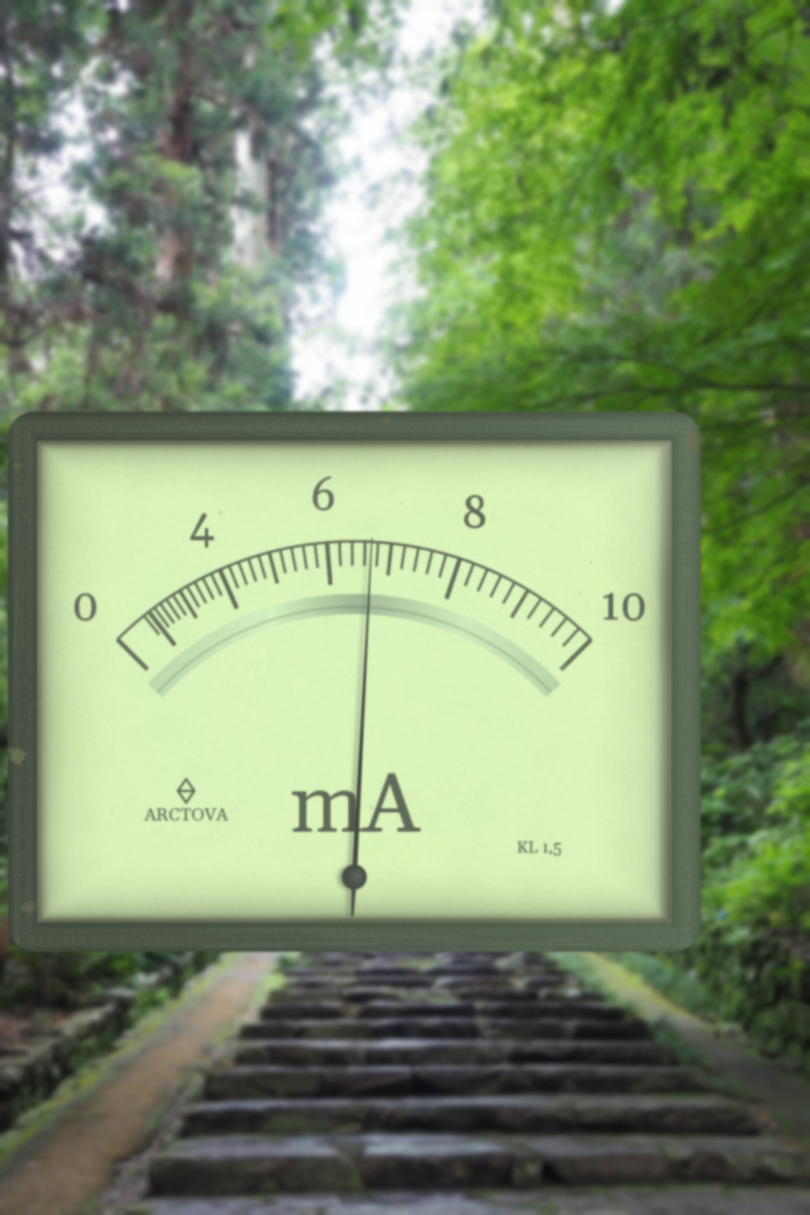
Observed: mA 6.7
